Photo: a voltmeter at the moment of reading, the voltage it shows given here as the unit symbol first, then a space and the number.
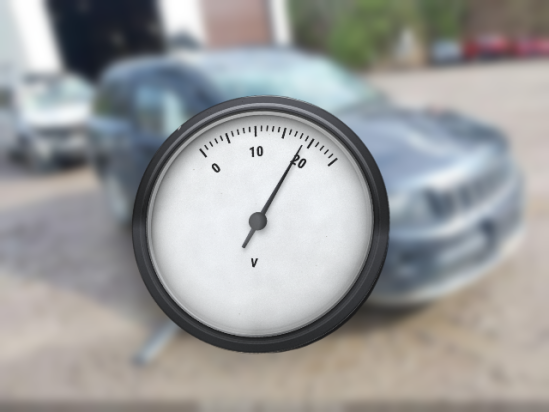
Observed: V 19
